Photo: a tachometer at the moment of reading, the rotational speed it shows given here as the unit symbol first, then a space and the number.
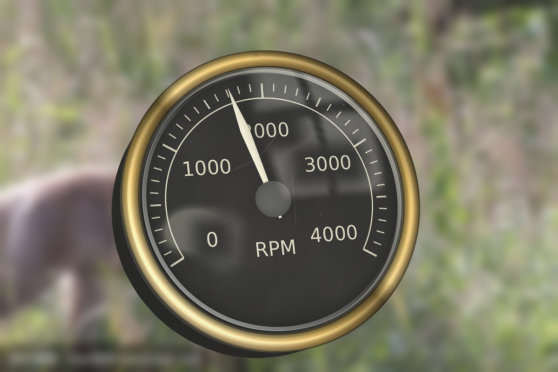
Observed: rpm 1700
